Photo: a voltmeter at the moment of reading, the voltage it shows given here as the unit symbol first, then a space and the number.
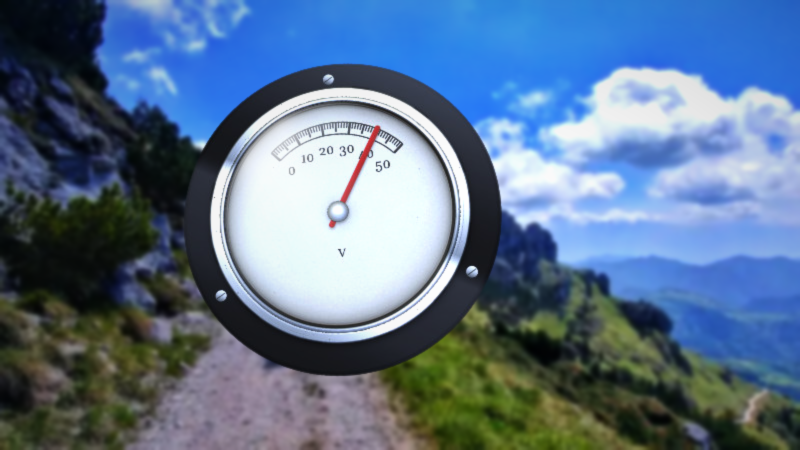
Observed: V 40
